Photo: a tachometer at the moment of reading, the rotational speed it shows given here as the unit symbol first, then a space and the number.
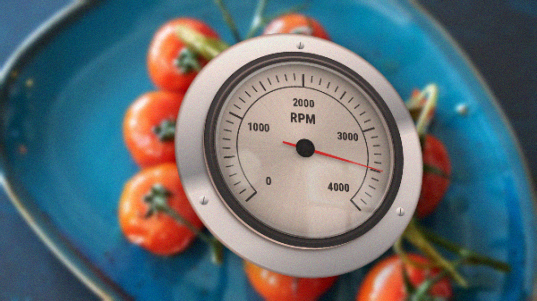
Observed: rpm 3500
